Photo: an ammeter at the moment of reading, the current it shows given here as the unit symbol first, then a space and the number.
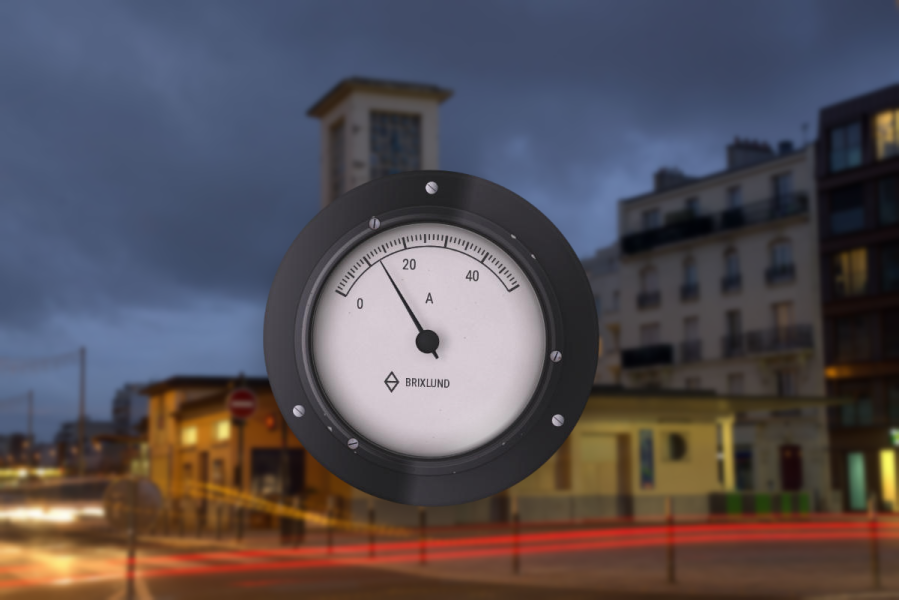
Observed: A 13
